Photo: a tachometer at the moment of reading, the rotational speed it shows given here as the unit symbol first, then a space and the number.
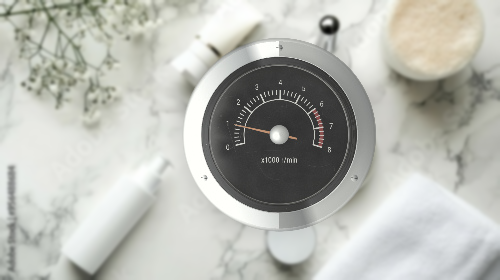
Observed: rpm 1000
